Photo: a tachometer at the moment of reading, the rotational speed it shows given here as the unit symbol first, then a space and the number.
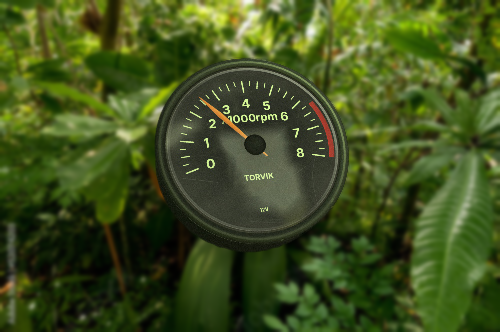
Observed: rpm 2500
